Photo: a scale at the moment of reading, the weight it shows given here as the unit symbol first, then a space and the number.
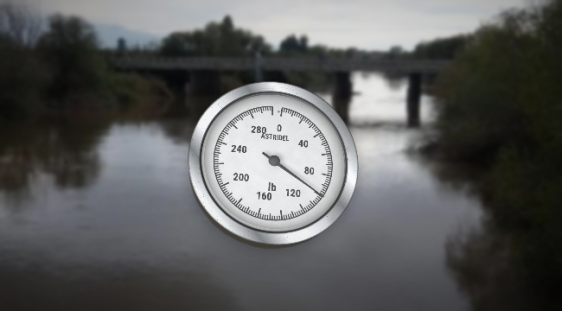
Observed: lb 100
